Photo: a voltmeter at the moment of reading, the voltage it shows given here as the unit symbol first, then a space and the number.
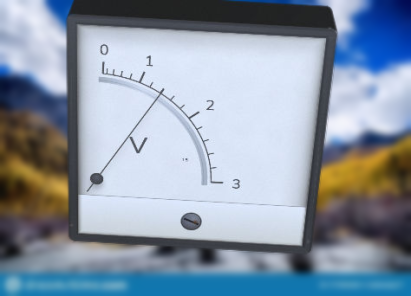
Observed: V 1.4
